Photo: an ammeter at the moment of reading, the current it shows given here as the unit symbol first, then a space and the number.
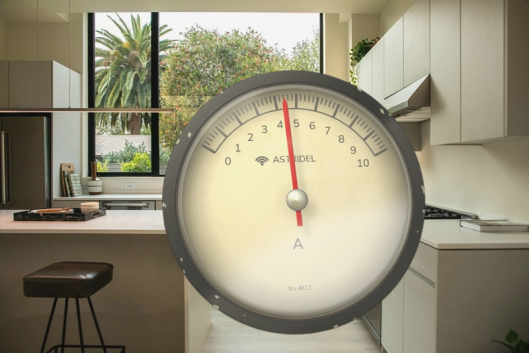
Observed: A 4.4
